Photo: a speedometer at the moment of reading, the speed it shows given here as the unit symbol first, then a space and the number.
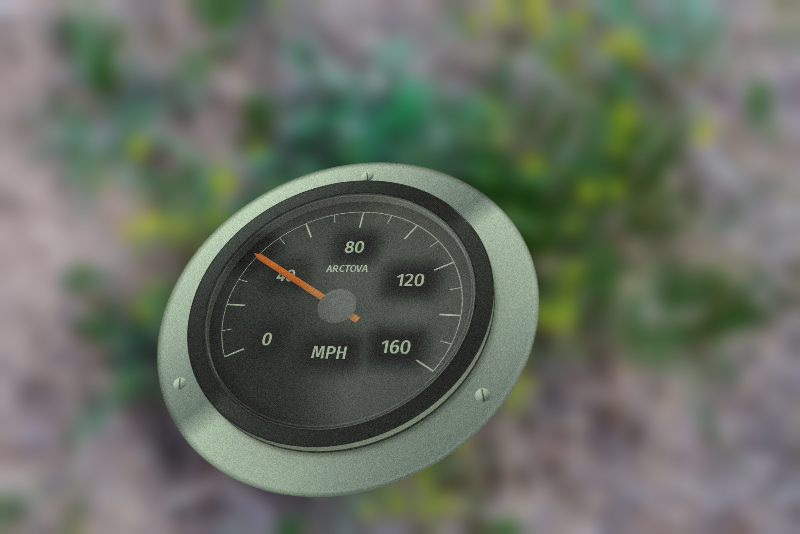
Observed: mph 40
